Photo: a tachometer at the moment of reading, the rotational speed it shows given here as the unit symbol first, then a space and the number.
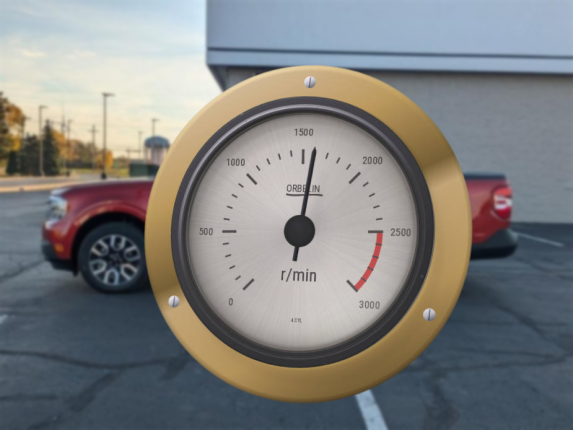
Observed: rpm 1600
